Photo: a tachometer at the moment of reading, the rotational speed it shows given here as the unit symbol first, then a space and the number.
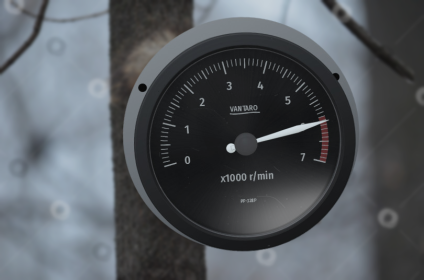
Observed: rpm 6000
